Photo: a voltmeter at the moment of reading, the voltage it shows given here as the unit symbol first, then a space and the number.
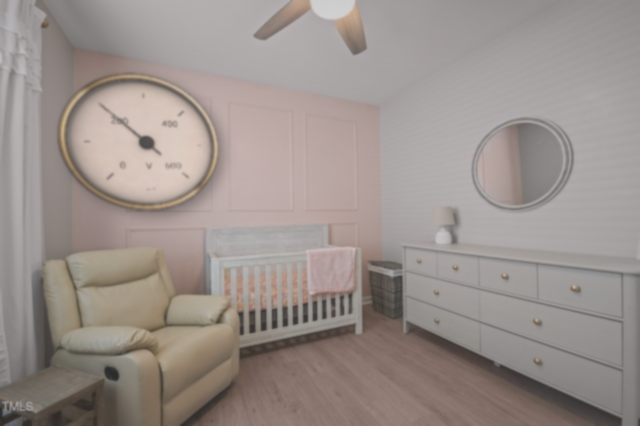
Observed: V 200
